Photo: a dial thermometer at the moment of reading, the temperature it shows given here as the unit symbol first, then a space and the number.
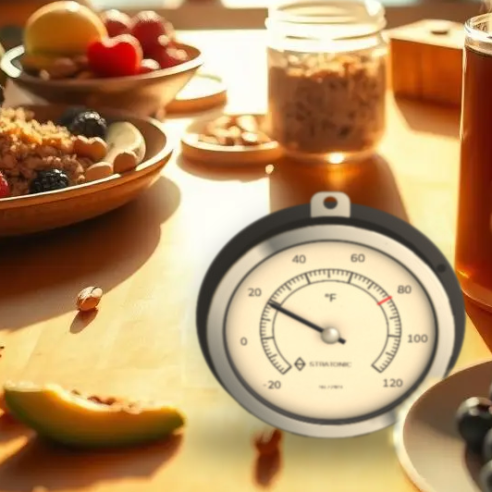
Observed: °F 20
